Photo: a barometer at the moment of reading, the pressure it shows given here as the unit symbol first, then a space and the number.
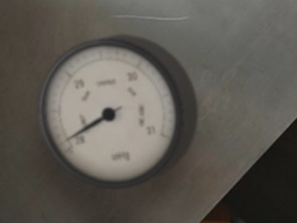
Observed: inHg 28.1
